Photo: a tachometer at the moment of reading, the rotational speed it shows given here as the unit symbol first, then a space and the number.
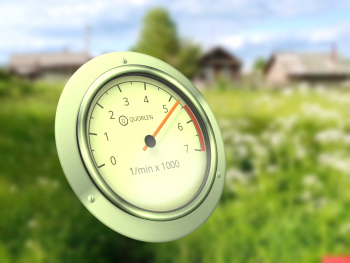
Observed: rpm 5250
